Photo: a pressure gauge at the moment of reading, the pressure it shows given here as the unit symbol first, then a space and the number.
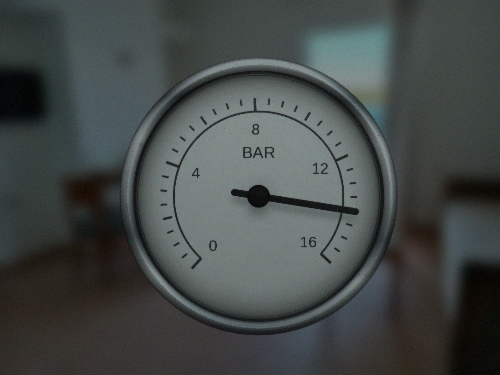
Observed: bar 14
